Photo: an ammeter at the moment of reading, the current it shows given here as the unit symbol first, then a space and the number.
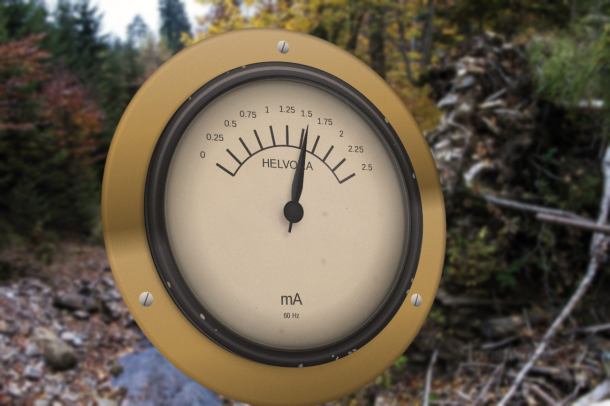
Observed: mA 1.5
